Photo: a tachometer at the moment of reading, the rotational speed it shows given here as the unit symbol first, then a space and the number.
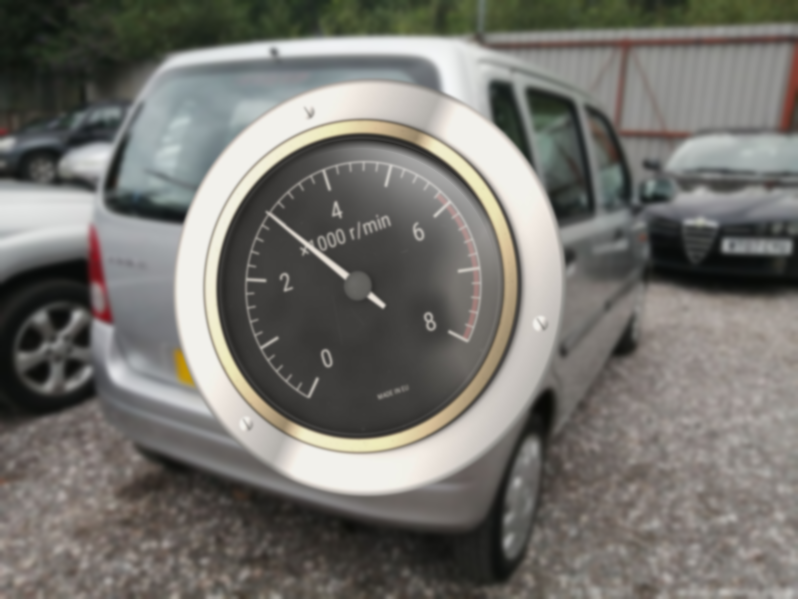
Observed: rpm 3000
